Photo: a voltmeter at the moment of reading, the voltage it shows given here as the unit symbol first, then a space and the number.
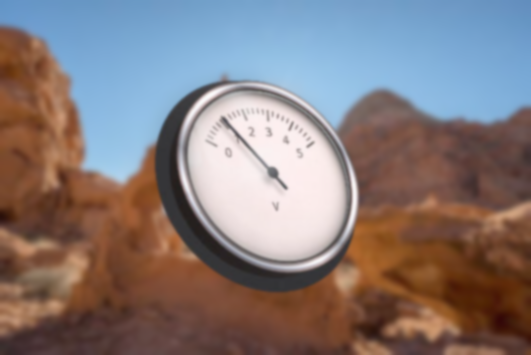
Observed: V 1
